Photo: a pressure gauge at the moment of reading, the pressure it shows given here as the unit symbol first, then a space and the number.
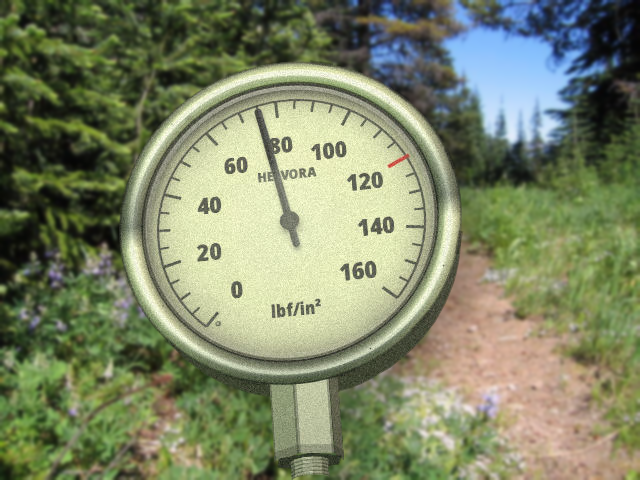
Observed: psi 75
